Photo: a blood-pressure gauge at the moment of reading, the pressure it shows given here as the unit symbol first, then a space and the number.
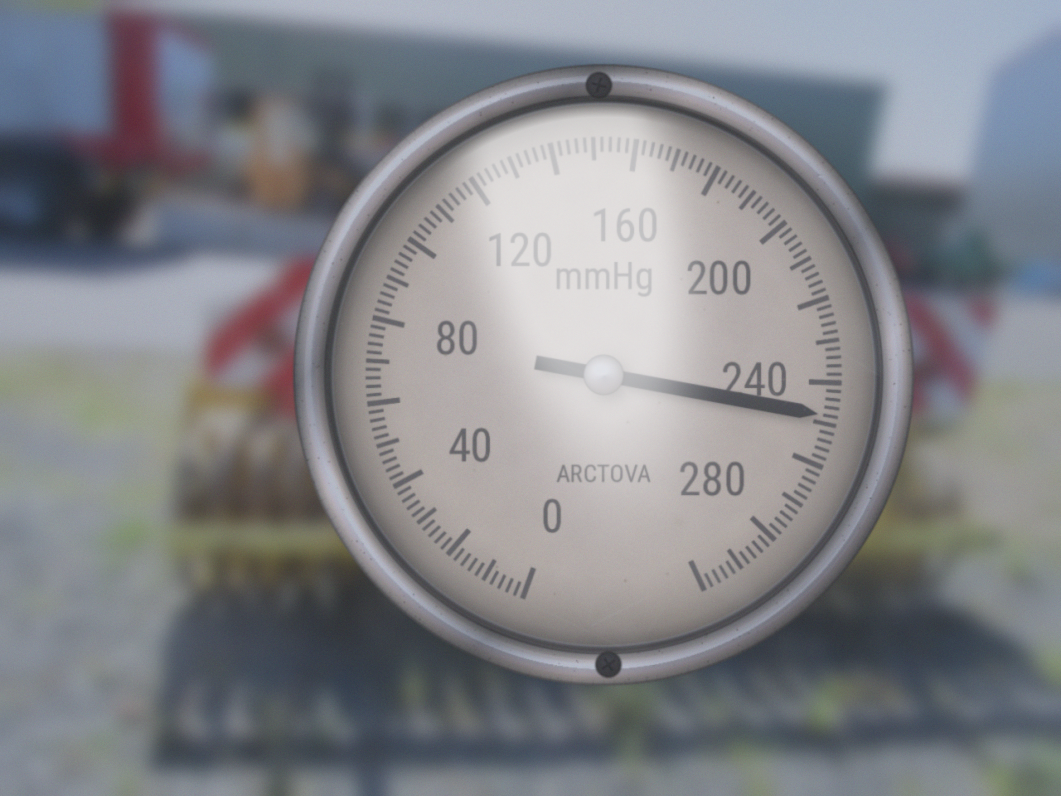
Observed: mmHg 248
